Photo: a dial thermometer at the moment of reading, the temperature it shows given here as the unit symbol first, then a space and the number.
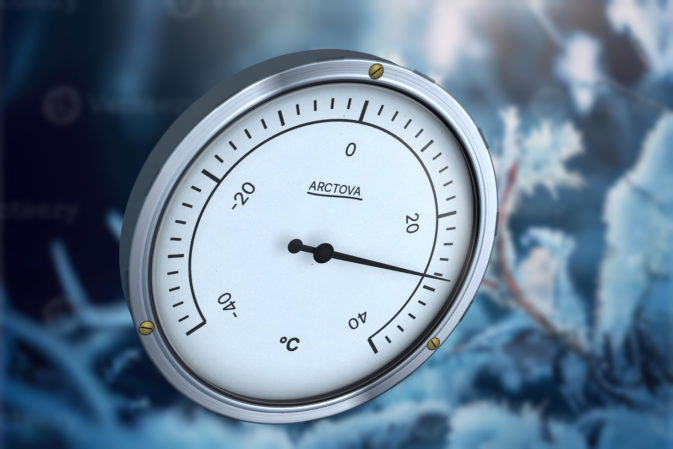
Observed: °C 28
